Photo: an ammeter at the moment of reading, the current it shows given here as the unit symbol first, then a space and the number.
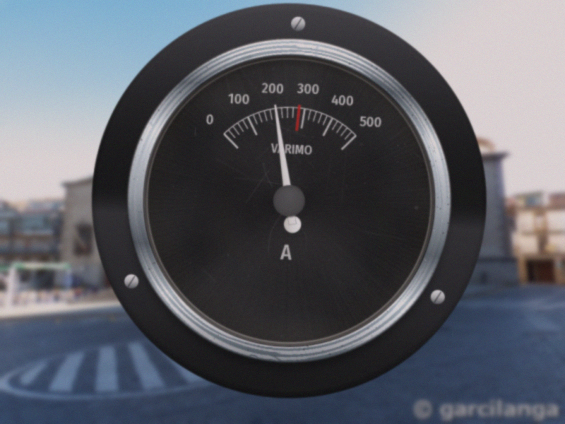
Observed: A 200
